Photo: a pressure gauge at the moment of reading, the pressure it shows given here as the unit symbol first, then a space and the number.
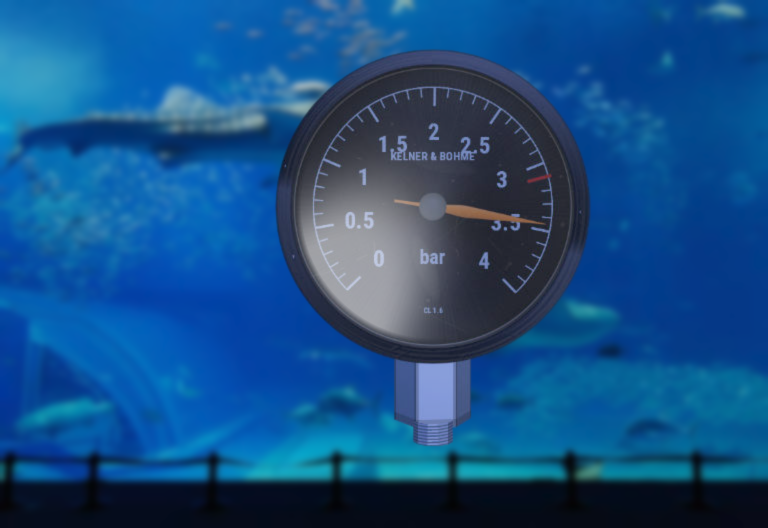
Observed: bar 3.45
